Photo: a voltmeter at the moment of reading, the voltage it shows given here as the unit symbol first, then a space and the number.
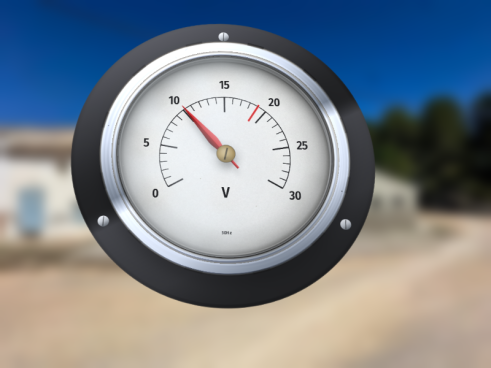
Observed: V 10
